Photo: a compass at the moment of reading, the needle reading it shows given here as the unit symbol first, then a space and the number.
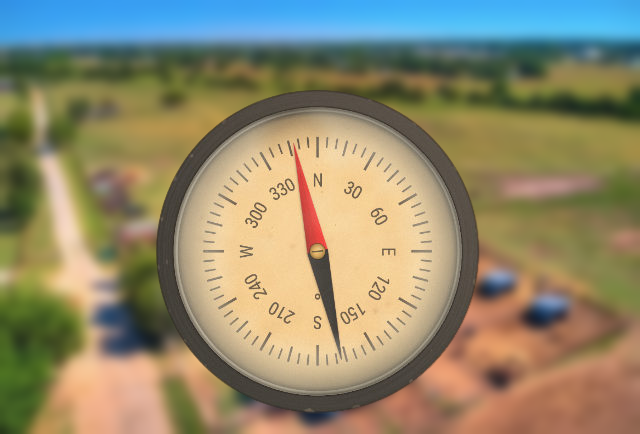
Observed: ° 347.5
